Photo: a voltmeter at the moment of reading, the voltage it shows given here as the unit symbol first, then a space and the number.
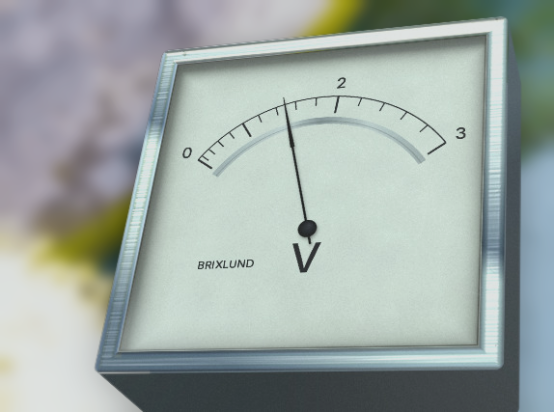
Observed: V 1.5
